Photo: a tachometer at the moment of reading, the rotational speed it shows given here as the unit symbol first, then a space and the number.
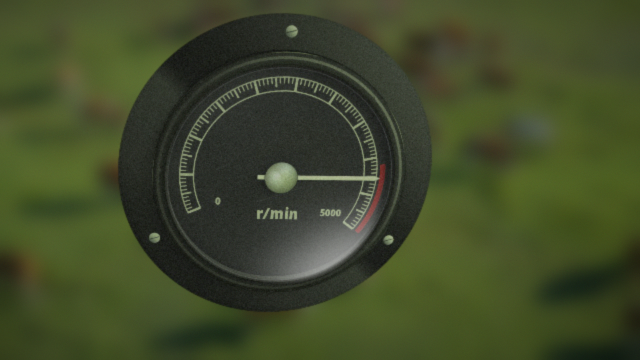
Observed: rpm 4250
